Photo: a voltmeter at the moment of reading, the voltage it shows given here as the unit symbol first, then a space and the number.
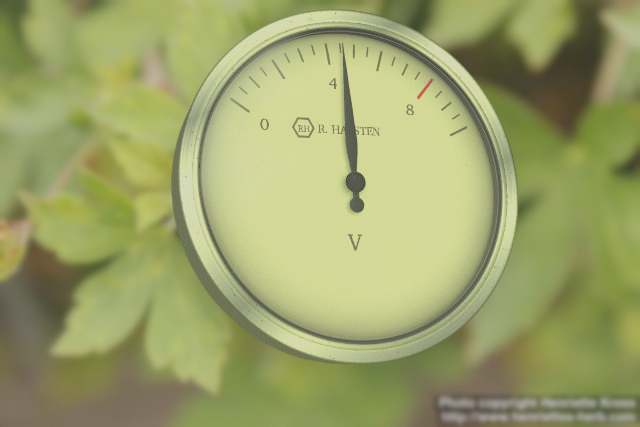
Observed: V 4.5
